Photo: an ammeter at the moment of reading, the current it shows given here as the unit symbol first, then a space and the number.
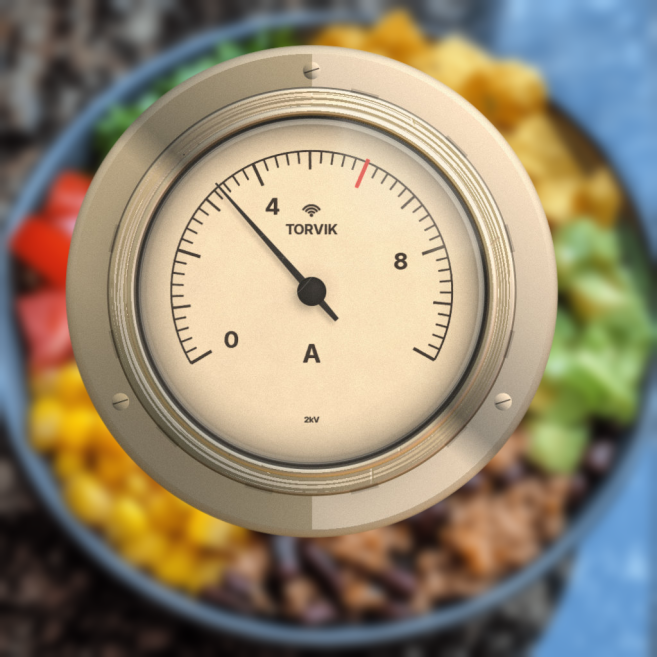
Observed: A 3.3
